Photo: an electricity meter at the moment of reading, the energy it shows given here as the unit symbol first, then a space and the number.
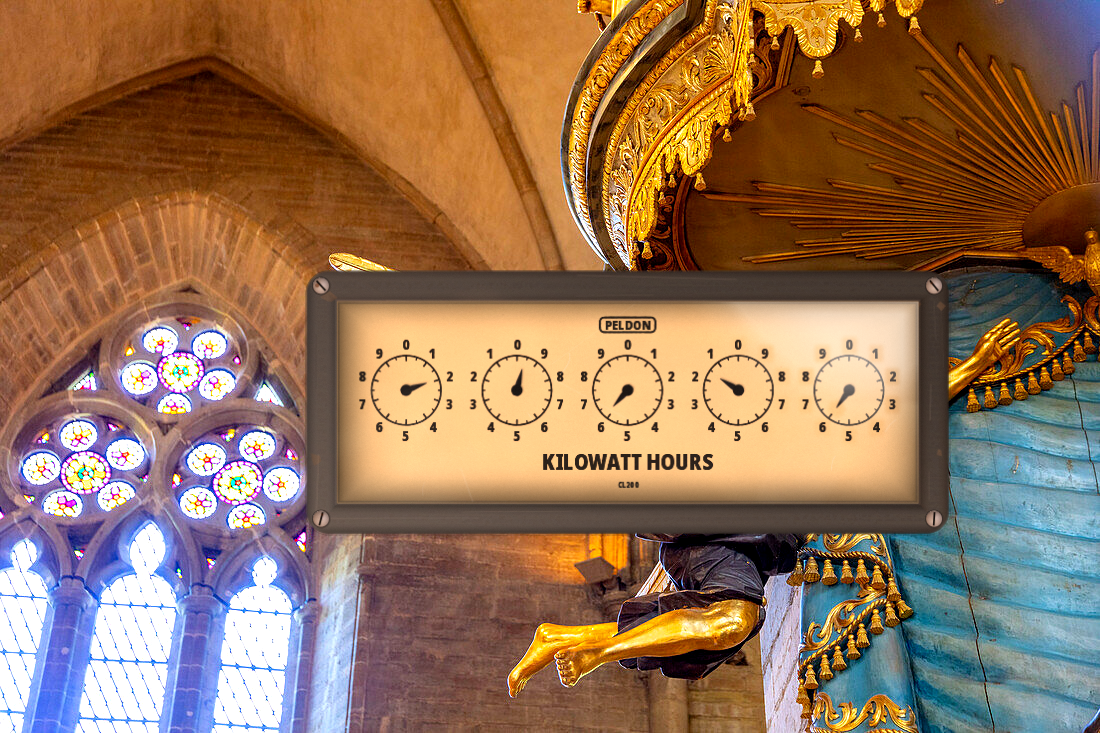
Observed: kWh 19616
